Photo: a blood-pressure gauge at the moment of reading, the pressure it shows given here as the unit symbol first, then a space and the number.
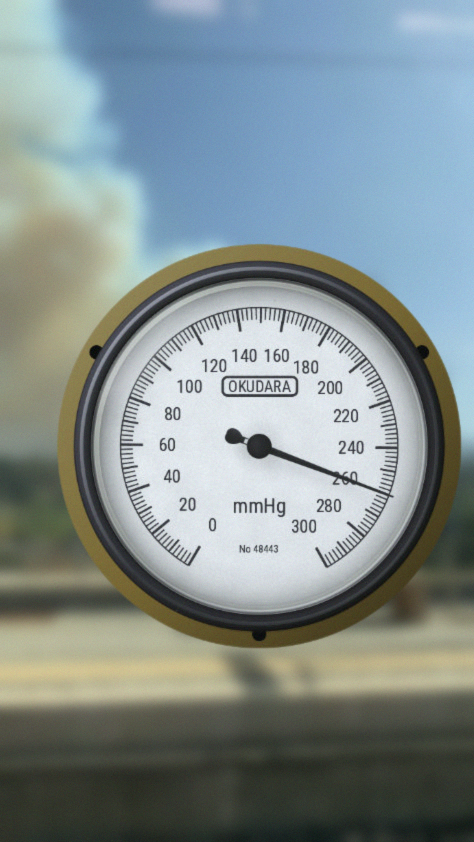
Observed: mmHg 260
